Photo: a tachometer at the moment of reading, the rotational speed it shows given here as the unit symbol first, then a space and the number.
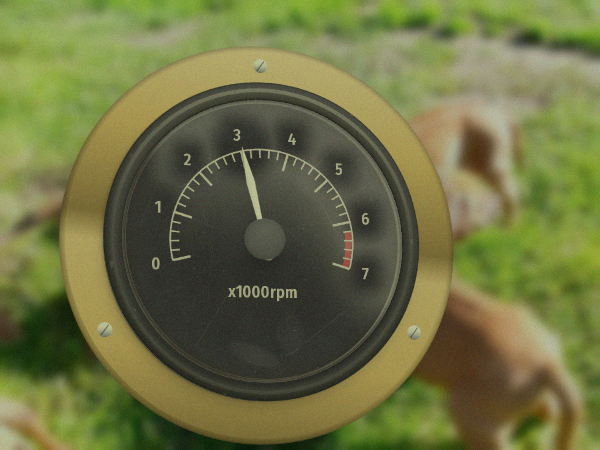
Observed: rpm 3000
